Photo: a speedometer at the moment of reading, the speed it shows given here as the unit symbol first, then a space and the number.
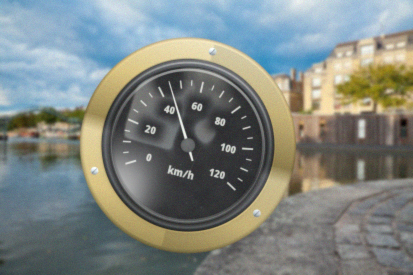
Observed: km/h 45
